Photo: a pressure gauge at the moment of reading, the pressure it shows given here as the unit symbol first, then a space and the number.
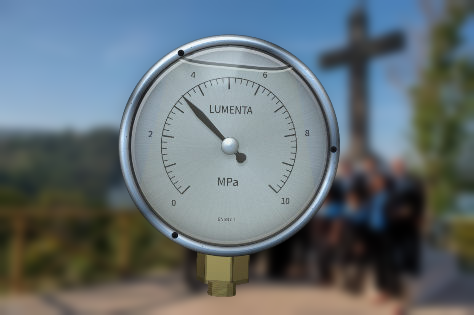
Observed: MPa 3.4
